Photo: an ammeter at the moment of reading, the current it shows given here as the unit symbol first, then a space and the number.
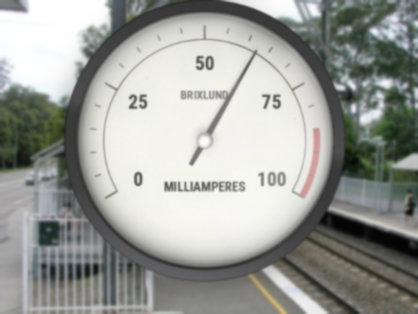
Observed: mA 62.5
